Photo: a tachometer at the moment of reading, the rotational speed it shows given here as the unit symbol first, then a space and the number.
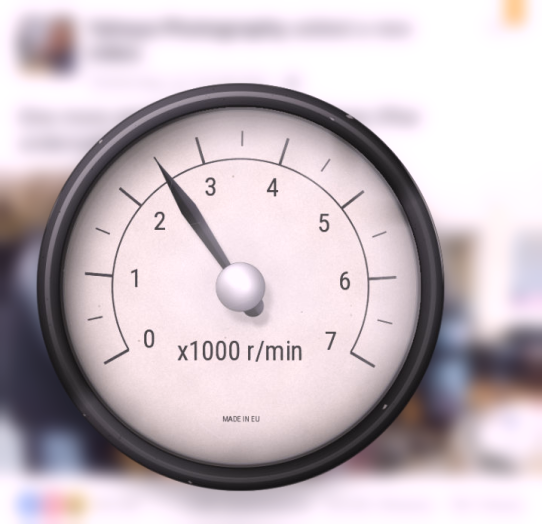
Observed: rpm 2500
